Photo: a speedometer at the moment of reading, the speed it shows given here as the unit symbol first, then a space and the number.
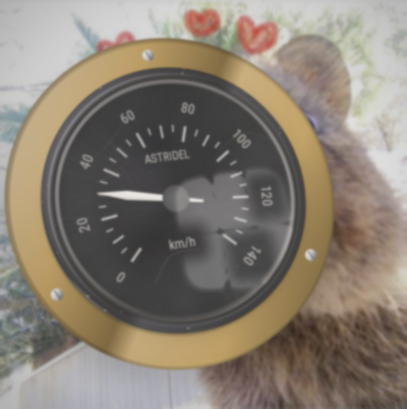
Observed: km/h 30
